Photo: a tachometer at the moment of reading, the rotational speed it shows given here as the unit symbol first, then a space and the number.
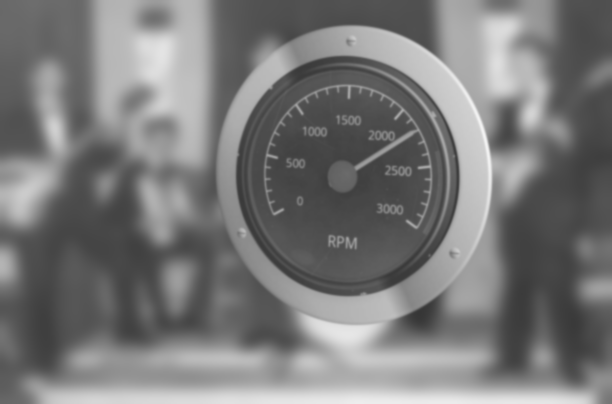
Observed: rpm 2200
